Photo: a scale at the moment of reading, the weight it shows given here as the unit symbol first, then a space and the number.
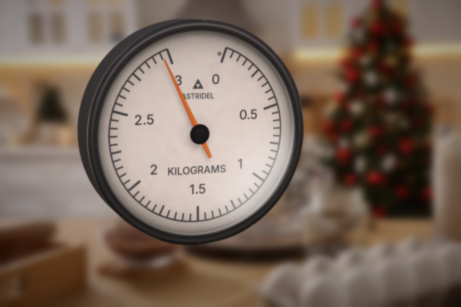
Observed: kg 2.95
